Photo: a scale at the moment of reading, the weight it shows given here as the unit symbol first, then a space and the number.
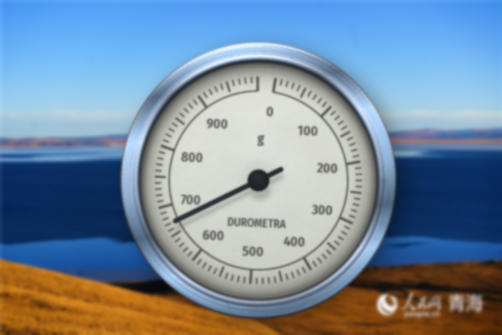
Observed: g 670
